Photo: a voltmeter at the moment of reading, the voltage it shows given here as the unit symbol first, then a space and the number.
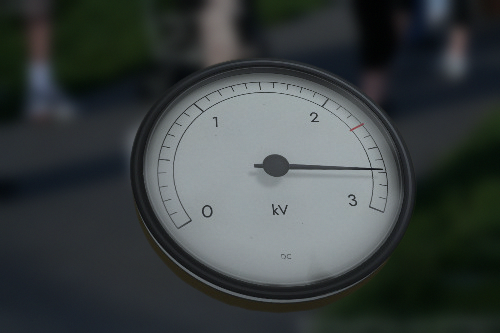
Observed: kV 2.7
